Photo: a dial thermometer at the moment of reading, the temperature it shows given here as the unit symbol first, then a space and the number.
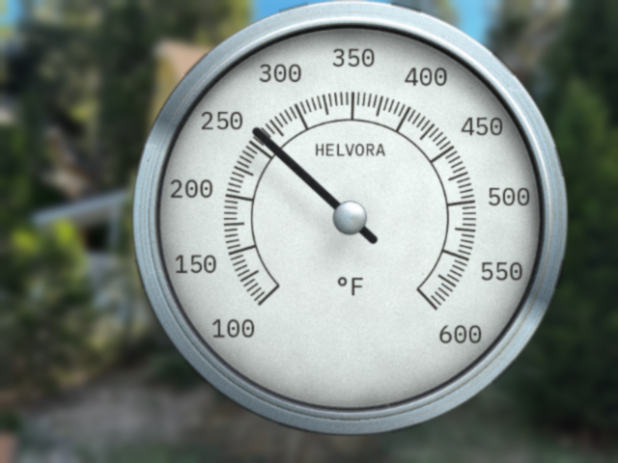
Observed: °F 260
